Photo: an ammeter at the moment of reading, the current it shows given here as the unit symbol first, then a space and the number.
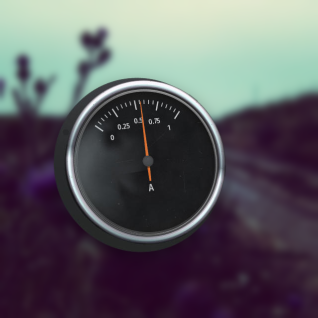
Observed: A 0.55
